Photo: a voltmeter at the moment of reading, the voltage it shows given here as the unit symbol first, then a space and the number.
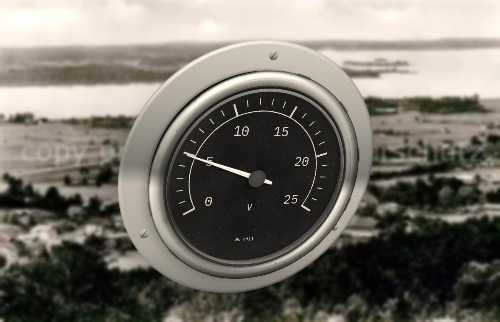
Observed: V 5
